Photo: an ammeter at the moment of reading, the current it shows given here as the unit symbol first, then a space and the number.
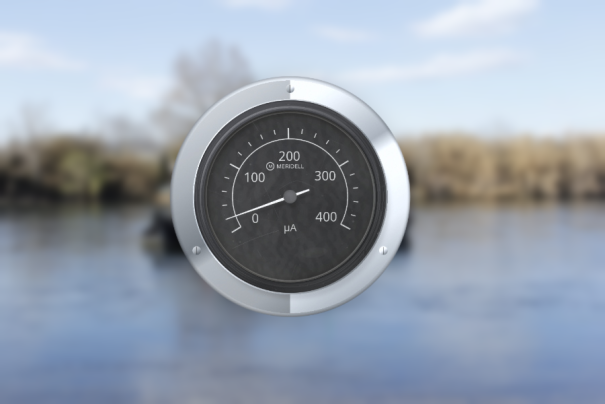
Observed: µA 20
